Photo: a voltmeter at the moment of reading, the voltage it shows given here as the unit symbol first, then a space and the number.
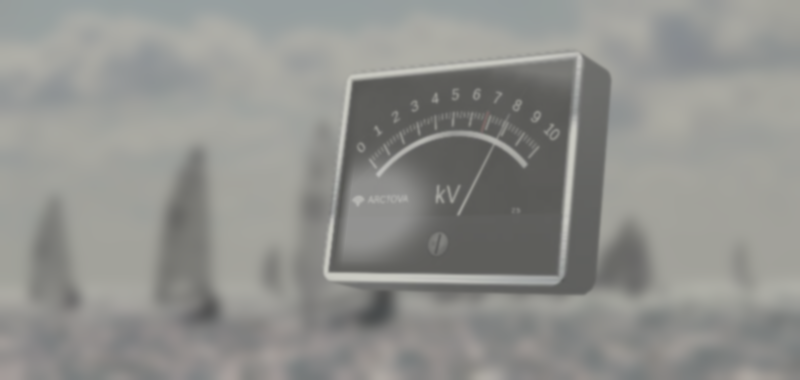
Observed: kV 8
